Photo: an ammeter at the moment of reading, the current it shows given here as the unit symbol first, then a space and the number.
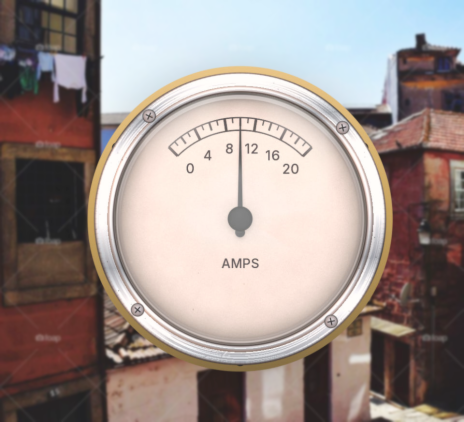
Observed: A 10
